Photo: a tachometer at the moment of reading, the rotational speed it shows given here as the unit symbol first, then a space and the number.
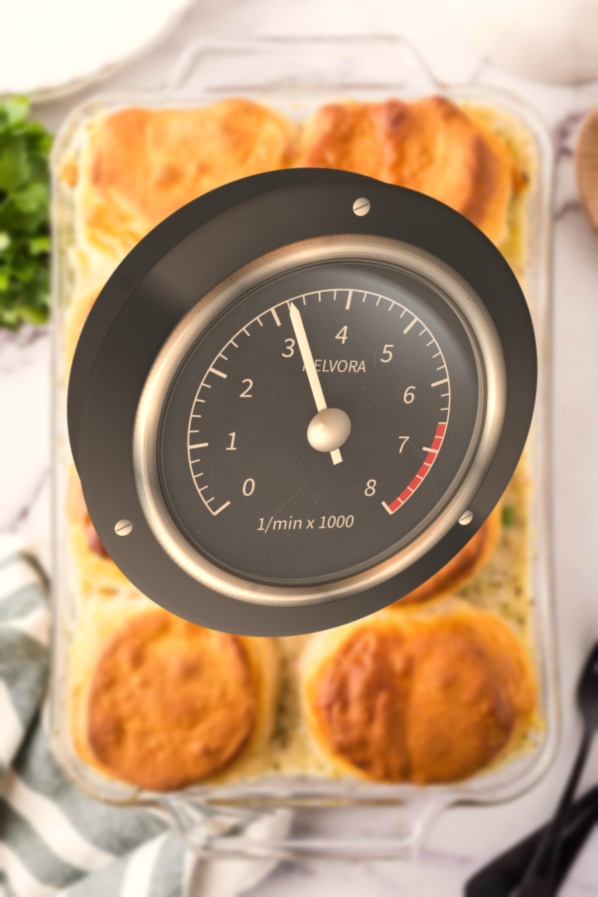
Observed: rpm 3200
